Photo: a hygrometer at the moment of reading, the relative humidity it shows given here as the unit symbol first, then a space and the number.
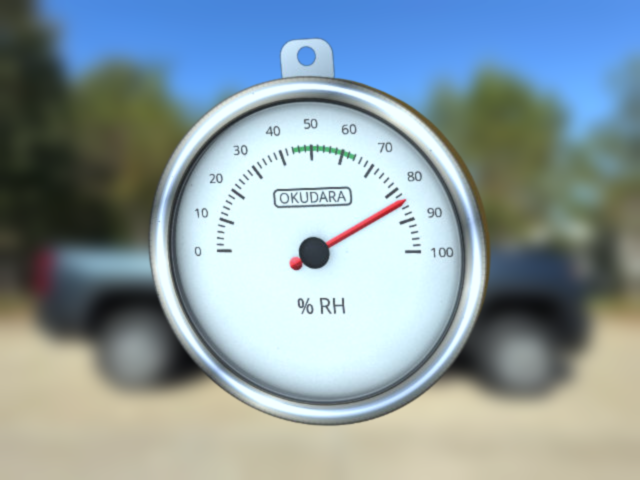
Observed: % 84
